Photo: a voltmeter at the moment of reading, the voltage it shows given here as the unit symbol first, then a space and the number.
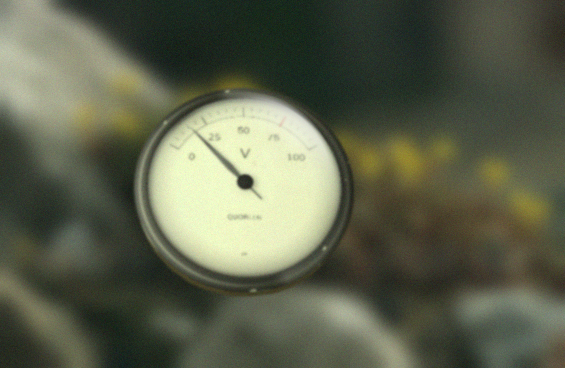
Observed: V 15
